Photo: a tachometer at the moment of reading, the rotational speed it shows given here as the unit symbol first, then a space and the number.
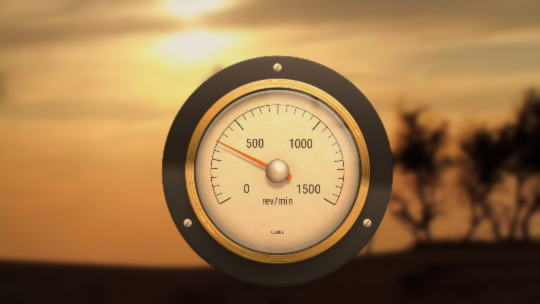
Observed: rpm 350
